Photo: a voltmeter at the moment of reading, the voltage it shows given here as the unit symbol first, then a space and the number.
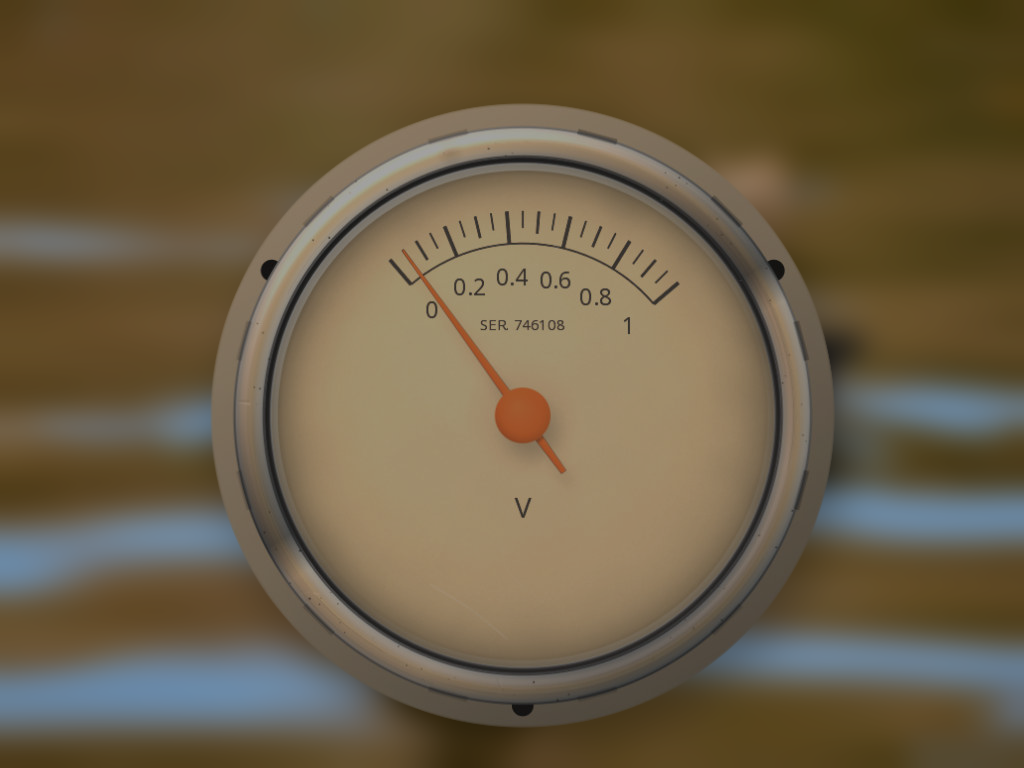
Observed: V 0.05
